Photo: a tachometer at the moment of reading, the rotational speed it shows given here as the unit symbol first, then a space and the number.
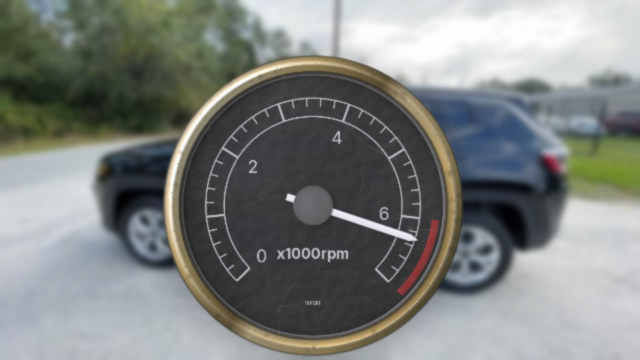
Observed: rpm 6300
